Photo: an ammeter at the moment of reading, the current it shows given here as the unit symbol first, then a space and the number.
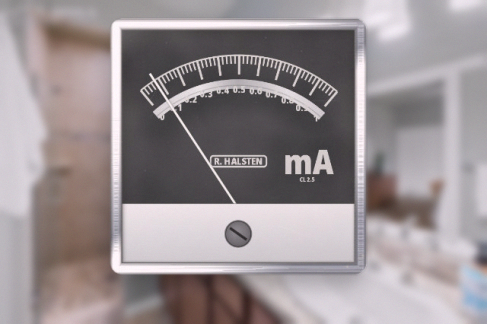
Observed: mA 0.08
